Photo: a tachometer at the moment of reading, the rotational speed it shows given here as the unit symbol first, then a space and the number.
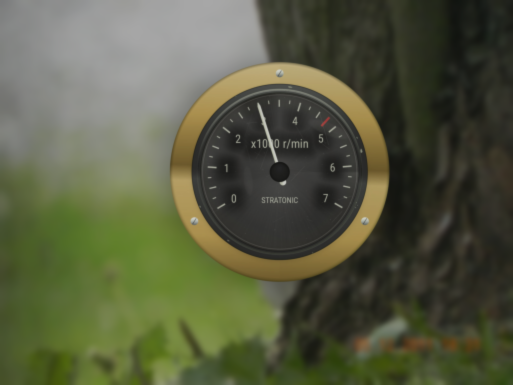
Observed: rpm 3000
